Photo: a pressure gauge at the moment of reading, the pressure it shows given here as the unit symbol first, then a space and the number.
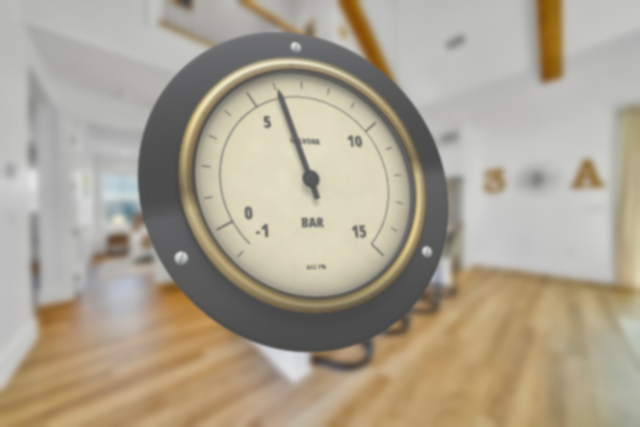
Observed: bar 6
